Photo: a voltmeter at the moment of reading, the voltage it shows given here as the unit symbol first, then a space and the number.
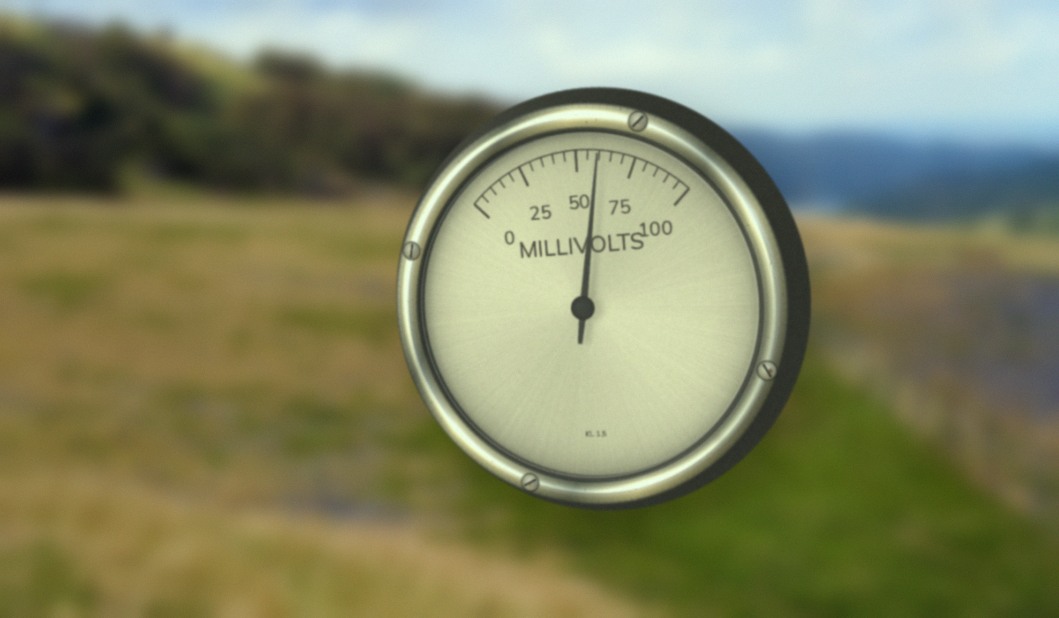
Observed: mV 60
